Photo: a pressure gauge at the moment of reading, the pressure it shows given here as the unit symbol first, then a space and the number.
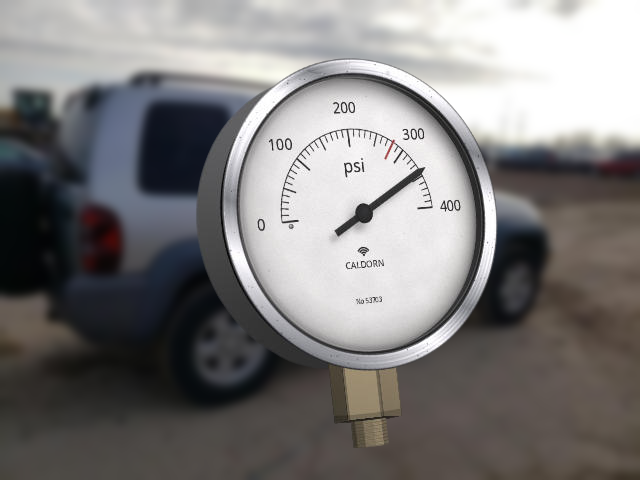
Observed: psi 340
